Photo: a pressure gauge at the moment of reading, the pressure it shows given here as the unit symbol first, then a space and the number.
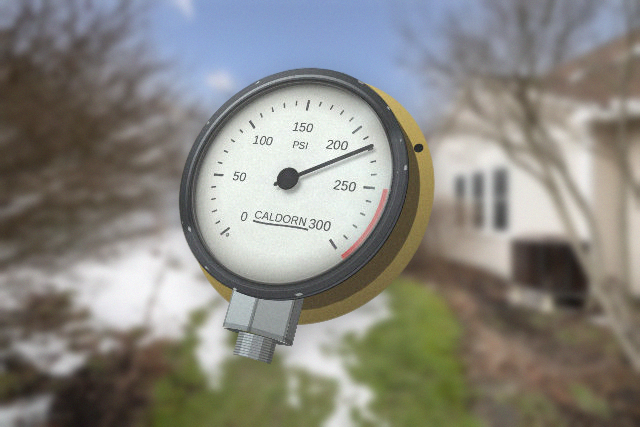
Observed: psi 220
